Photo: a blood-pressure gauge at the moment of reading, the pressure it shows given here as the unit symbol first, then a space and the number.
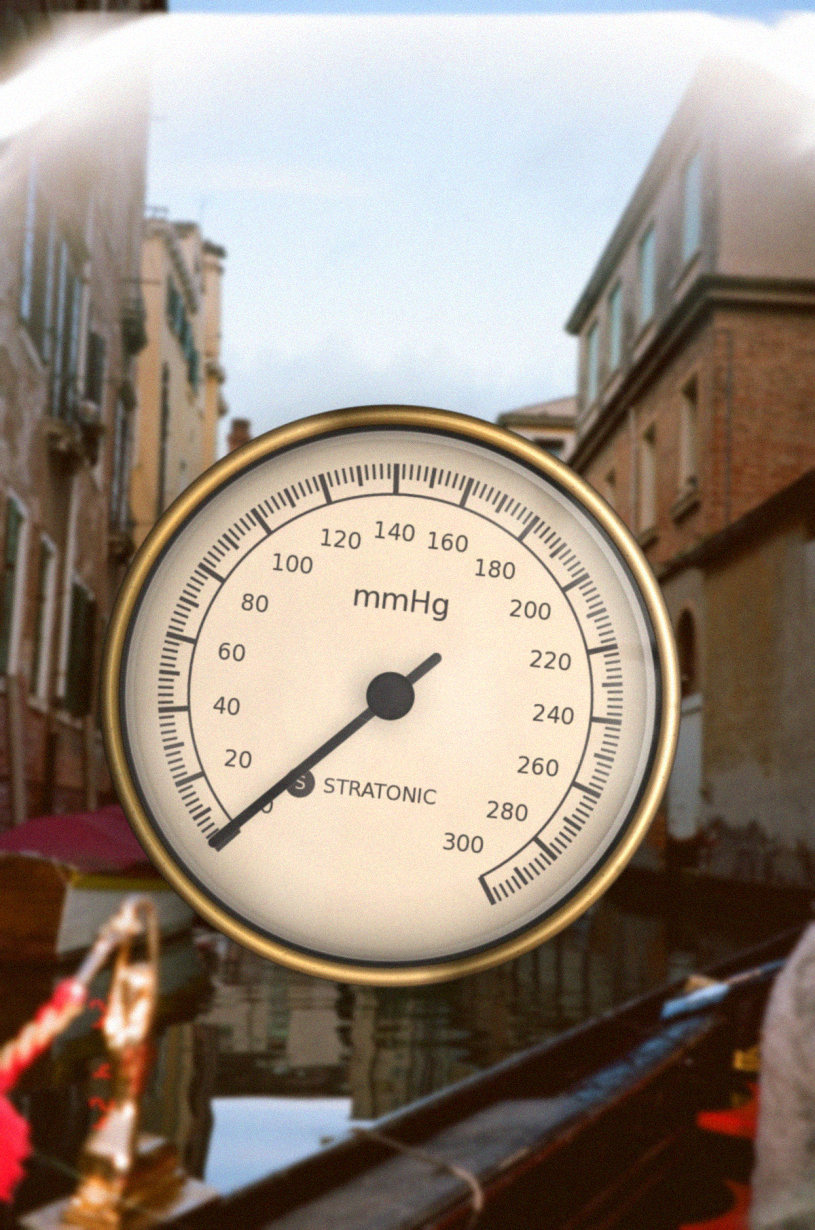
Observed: mmHg 2
